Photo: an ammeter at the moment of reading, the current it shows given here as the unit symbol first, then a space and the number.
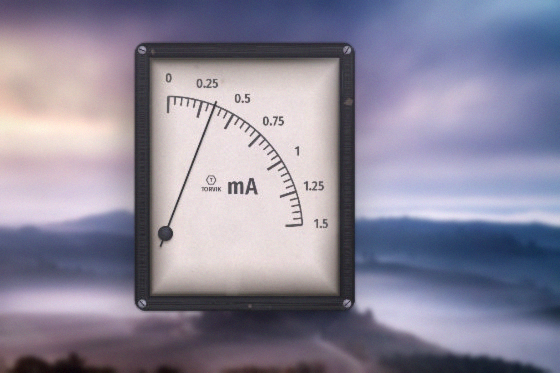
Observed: mA 0.35
